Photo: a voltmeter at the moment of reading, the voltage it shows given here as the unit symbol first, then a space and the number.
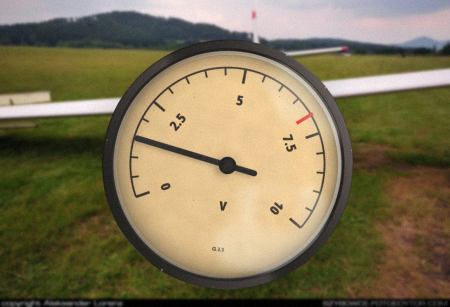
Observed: V 1.5
